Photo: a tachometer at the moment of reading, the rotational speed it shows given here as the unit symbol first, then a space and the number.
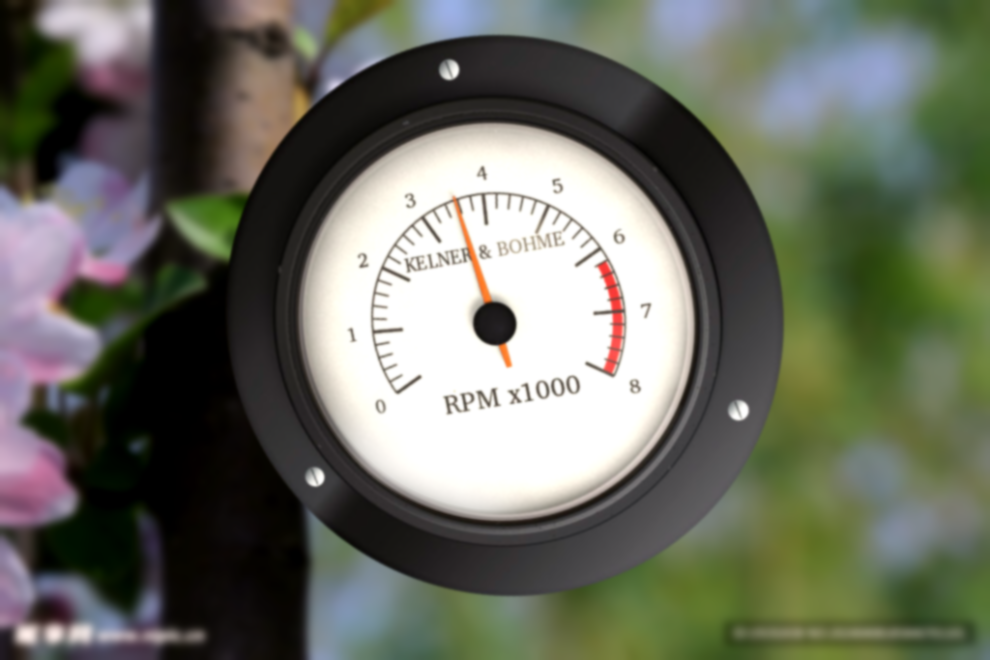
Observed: rpm 3600
